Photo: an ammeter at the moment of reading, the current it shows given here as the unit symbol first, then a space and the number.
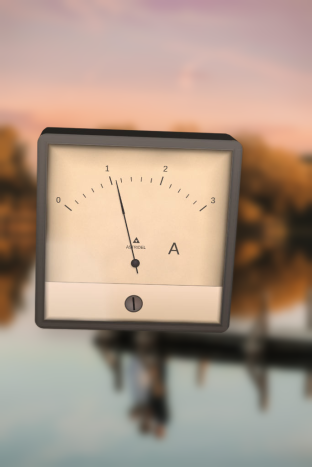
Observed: A 1.1
